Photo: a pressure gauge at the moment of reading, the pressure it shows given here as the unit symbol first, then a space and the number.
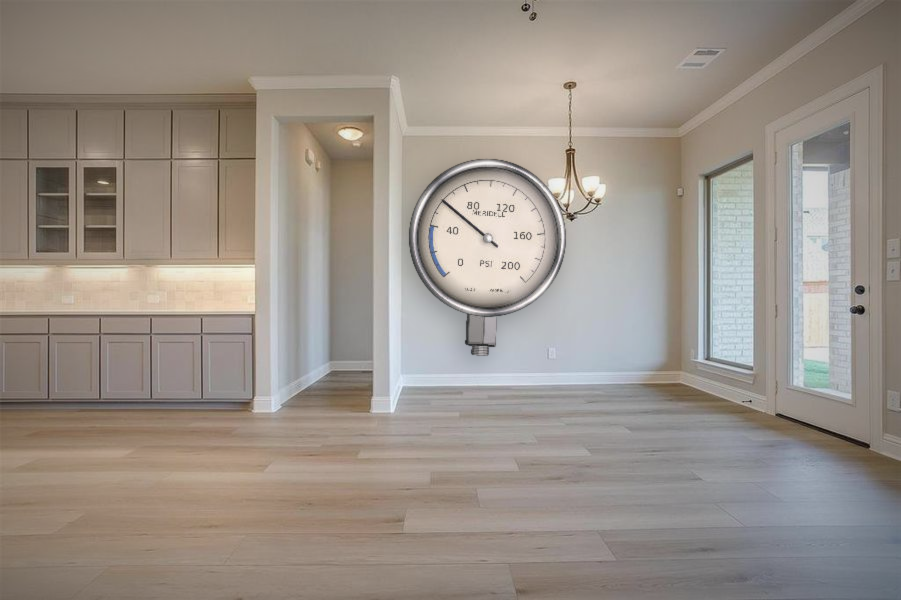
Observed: psi 60
